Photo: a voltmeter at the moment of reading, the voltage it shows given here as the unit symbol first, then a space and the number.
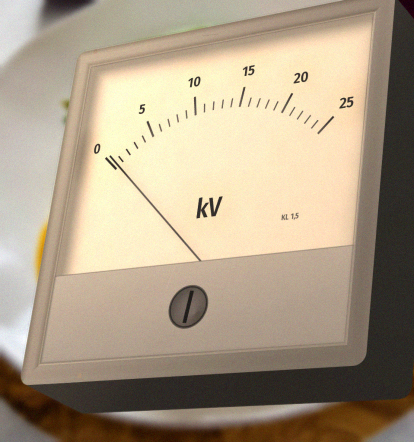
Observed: kV 0.5
